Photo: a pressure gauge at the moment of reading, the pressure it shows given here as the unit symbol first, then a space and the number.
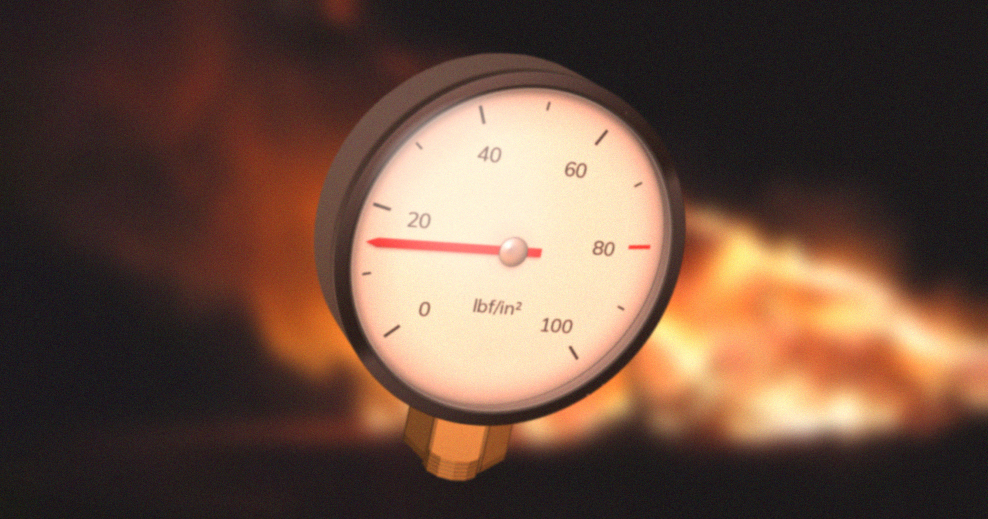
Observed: psi 15
